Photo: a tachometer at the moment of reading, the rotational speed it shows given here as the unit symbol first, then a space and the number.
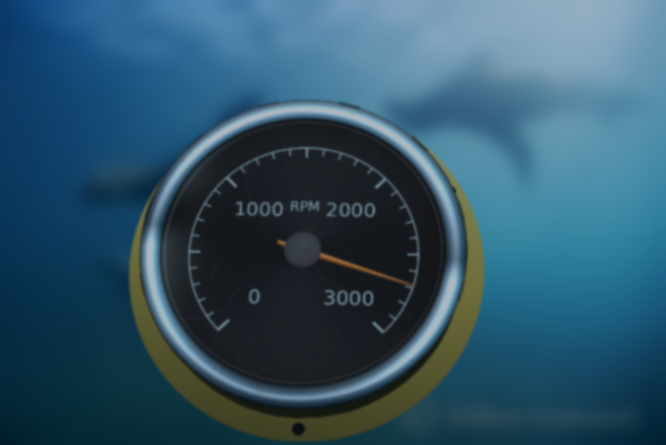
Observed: rpm 2700
